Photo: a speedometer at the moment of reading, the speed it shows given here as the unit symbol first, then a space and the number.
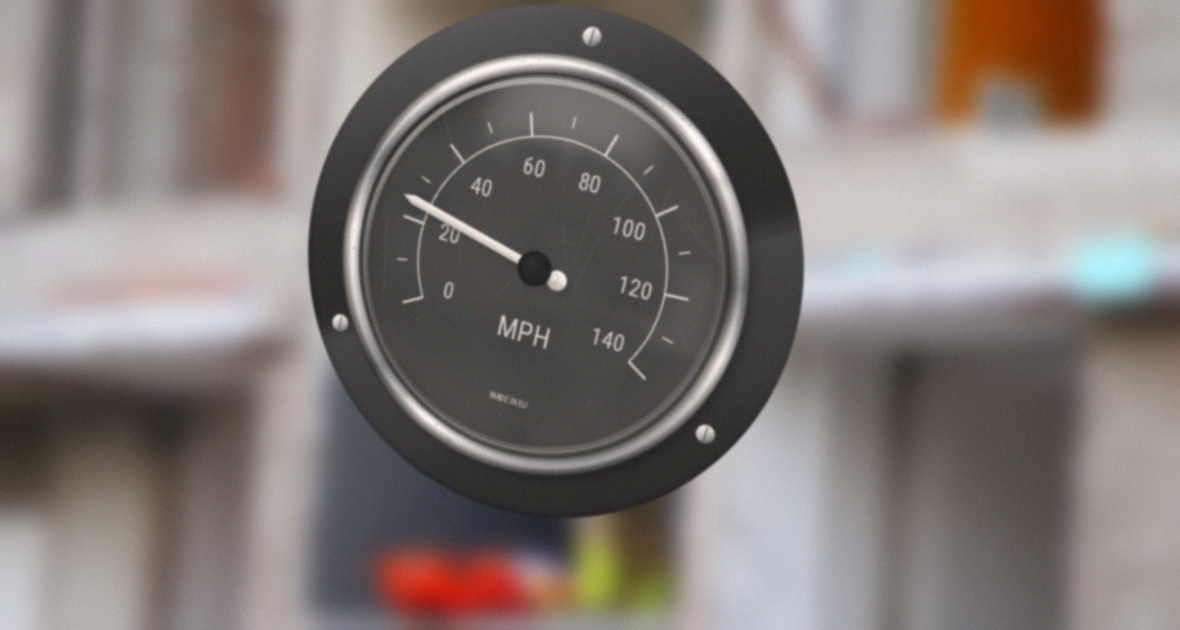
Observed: mph 25
